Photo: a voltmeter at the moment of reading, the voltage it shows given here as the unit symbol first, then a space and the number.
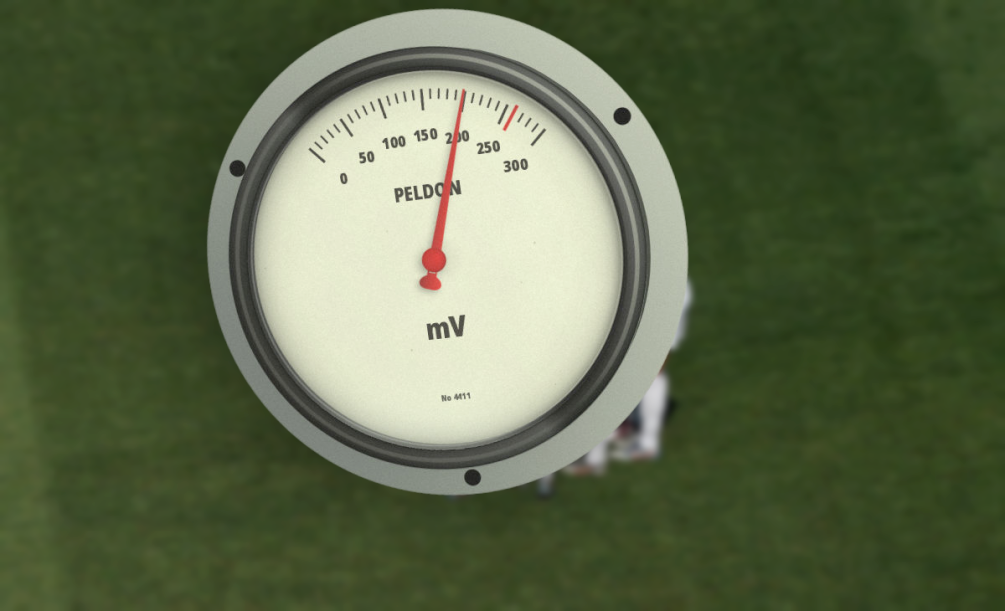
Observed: mV 200
